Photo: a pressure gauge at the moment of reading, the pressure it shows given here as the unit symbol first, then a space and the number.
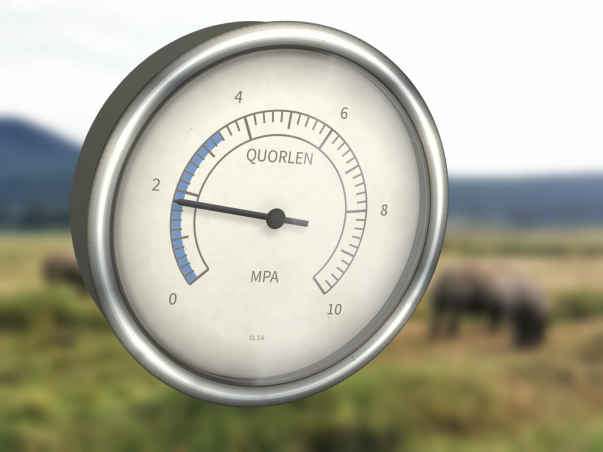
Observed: MPa 1.8
